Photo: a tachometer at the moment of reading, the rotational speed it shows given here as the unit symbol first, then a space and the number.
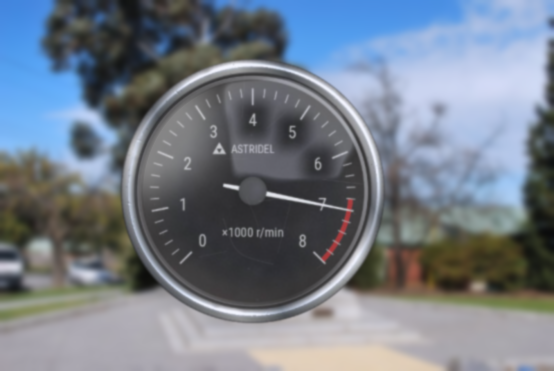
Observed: rpm 7000
